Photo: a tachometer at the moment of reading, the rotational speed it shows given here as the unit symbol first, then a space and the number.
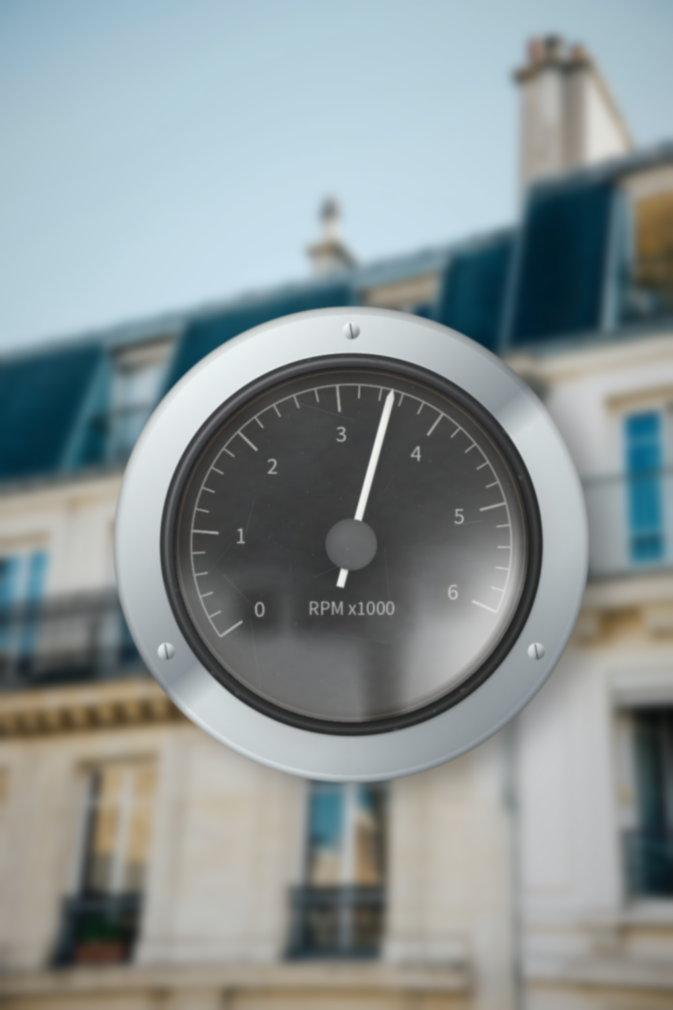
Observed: rpm 3500
